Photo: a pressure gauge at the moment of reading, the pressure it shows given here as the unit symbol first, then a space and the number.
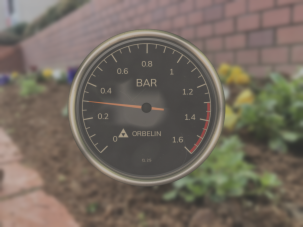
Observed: bar 0.3
